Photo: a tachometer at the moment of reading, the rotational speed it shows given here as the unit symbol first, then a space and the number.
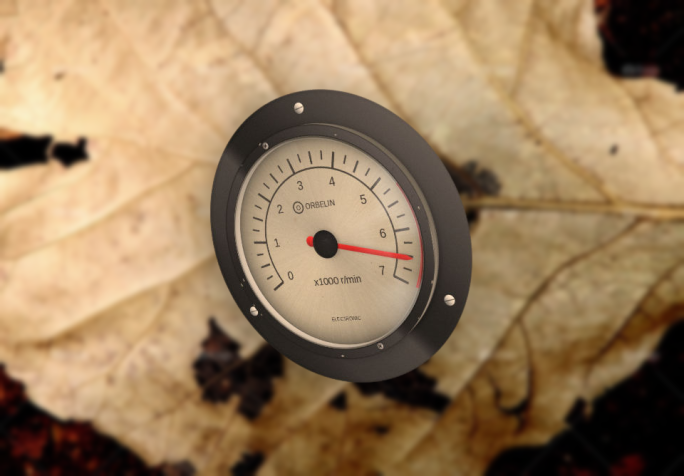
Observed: rpm 6500
